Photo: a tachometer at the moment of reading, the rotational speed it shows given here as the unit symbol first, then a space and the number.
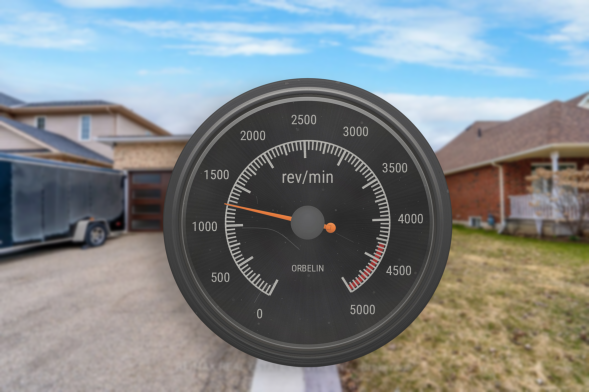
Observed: rpm 1250
